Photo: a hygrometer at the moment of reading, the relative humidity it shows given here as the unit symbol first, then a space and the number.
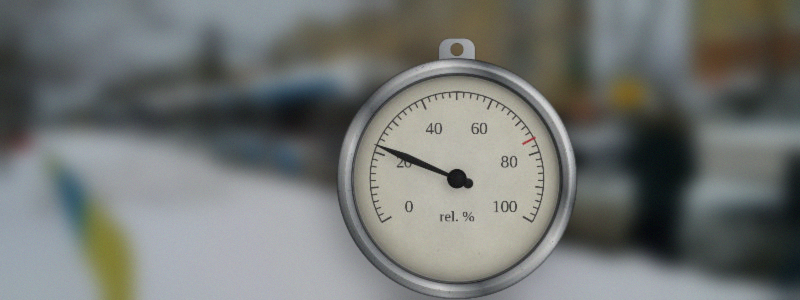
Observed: % 22
